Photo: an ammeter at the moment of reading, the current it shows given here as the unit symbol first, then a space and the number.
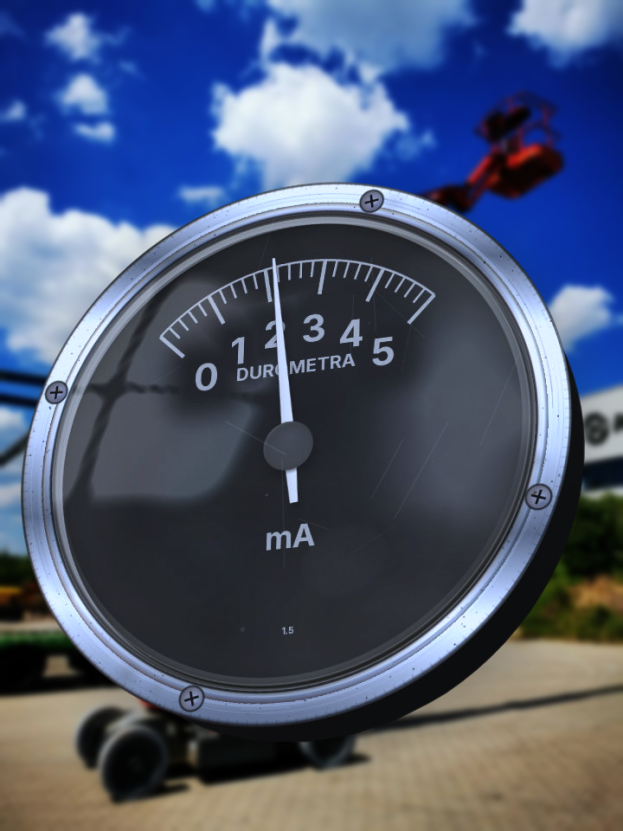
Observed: mA 2.2
